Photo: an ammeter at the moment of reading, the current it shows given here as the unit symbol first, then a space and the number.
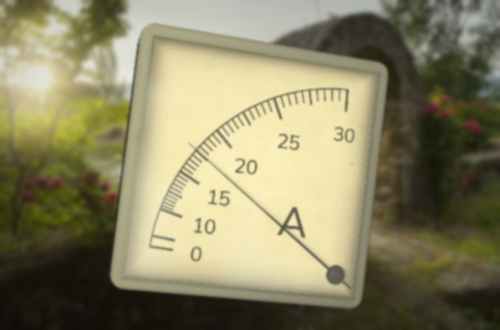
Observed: A 17.5
